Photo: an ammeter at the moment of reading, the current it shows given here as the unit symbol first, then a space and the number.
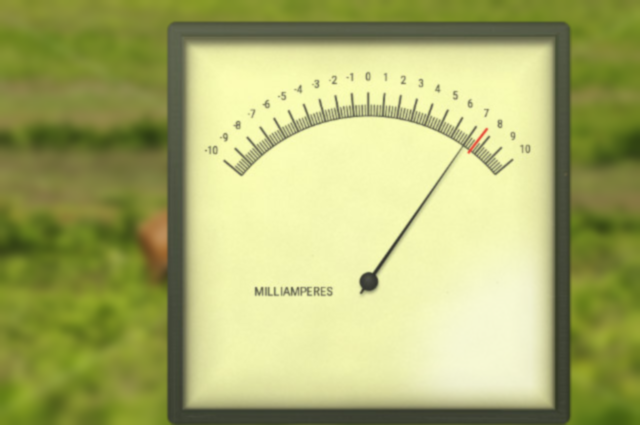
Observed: mA 7
